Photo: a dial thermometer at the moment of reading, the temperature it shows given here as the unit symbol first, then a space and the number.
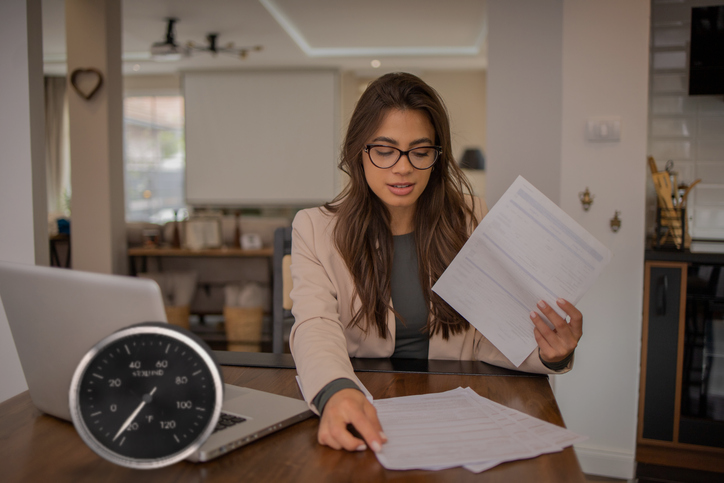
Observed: °F -16
